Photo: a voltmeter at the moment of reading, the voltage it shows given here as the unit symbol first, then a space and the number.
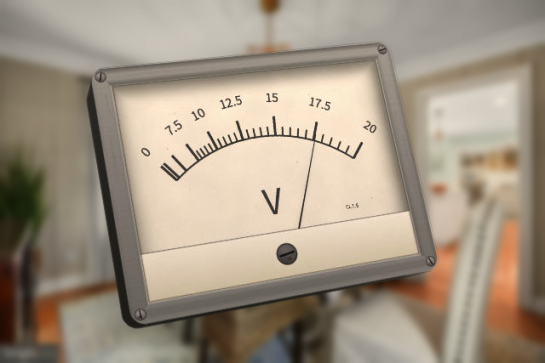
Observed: V 17.5
